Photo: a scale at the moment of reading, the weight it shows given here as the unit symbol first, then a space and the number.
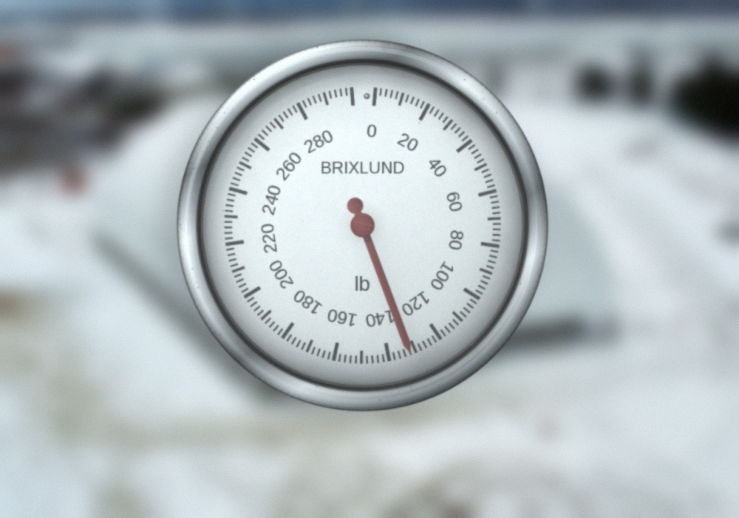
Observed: lb 132
